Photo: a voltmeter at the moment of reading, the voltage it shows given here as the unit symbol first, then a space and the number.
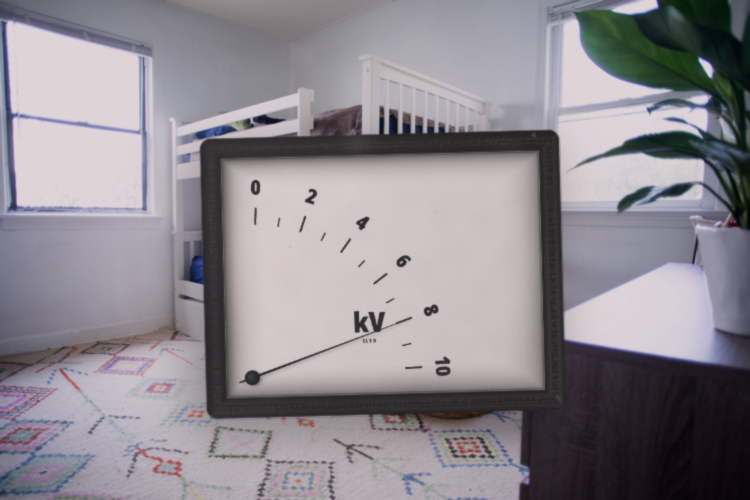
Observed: kV 8
